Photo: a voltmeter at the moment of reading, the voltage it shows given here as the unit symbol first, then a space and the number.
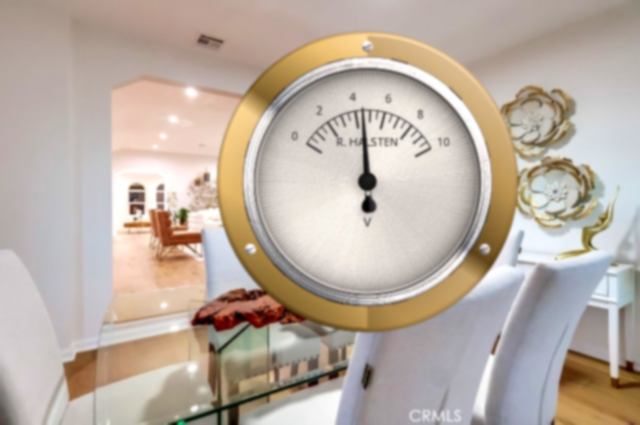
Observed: V 4.5
